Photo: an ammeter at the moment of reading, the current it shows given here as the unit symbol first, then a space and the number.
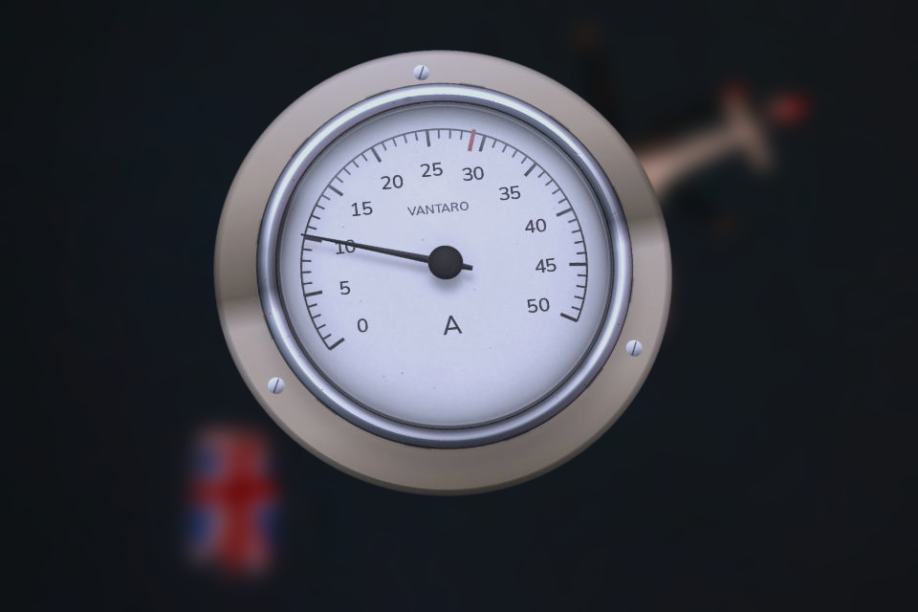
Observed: A 10
